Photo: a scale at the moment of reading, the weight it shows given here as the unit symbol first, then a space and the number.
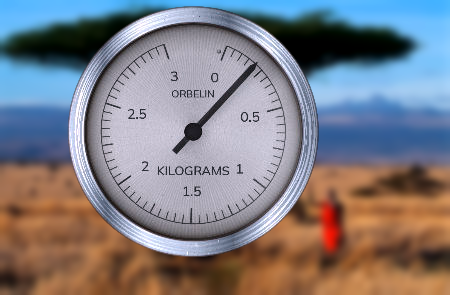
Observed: kg 0.2
